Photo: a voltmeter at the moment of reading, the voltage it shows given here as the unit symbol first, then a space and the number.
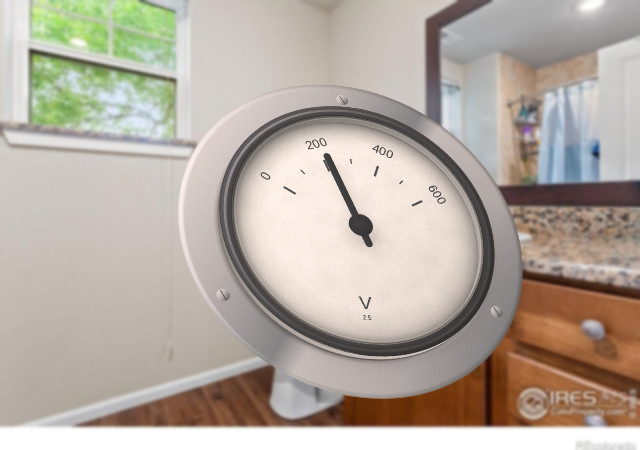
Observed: V 200
